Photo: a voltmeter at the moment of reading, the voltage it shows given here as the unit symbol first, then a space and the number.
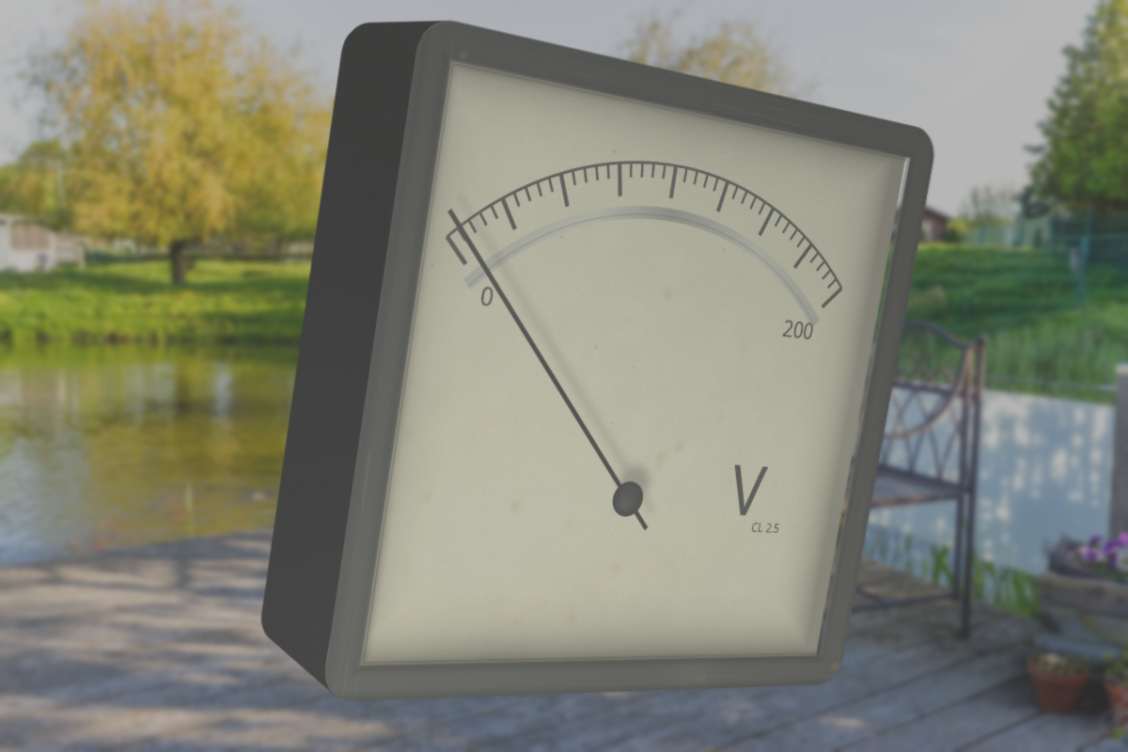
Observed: V 5
